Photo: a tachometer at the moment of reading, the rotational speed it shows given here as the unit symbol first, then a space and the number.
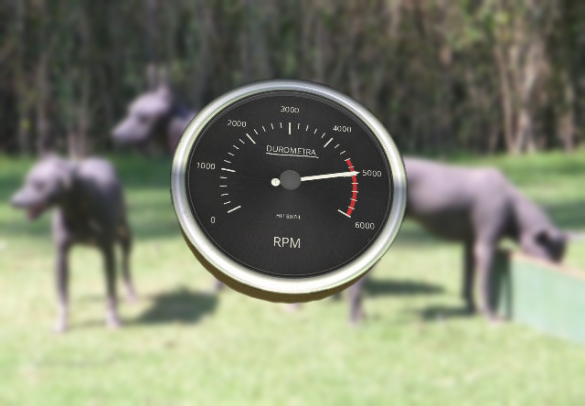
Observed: rpm 5000
